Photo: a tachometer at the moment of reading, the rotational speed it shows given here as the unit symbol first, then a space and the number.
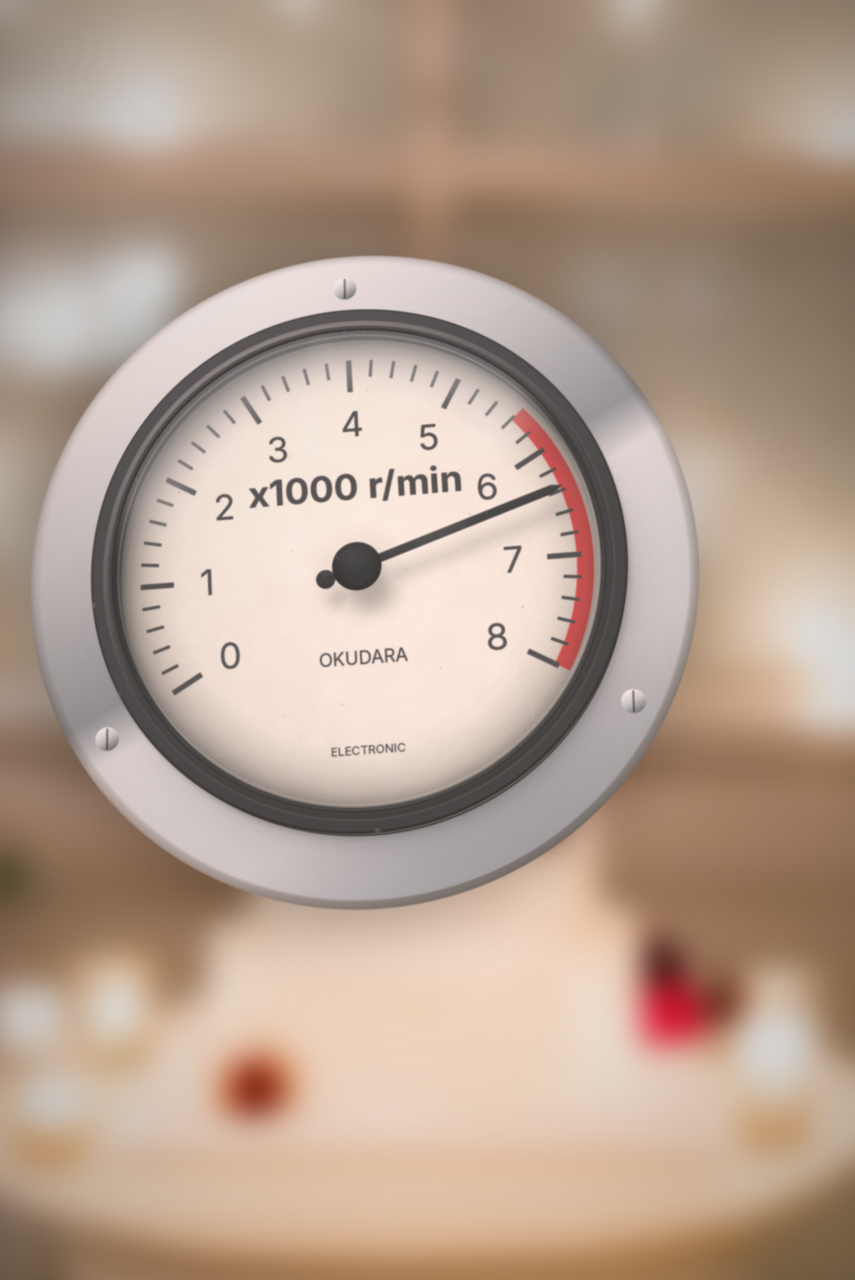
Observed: rpm 6400
